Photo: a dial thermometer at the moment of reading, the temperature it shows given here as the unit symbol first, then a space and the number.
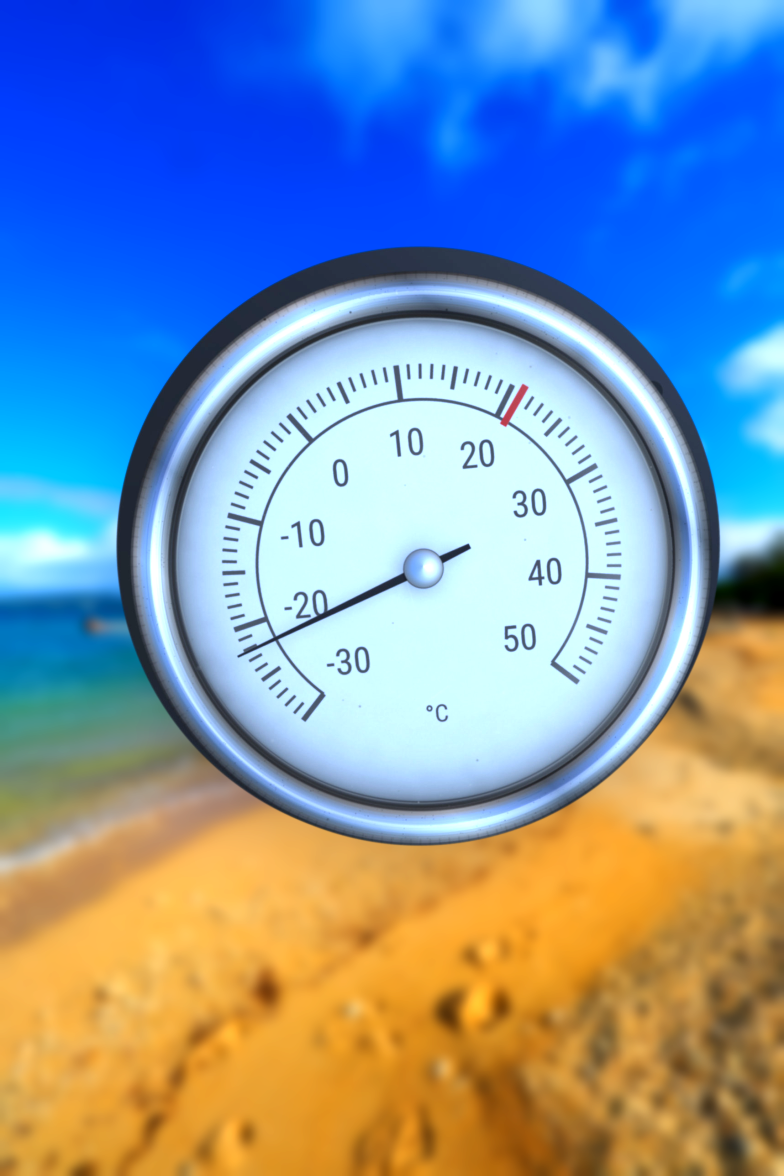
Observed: °C -22
